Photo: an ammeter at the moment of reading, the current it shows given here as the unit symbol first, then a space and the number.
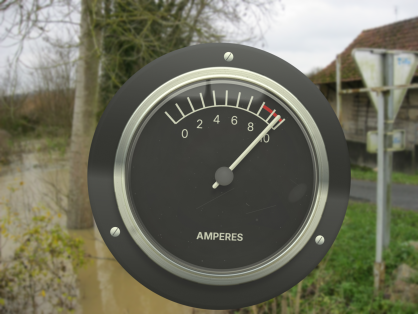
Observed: A 9.5
